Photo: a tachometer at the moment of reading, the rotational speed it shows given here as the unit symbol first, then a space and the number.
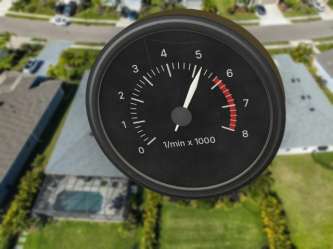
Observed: rpm 5200
